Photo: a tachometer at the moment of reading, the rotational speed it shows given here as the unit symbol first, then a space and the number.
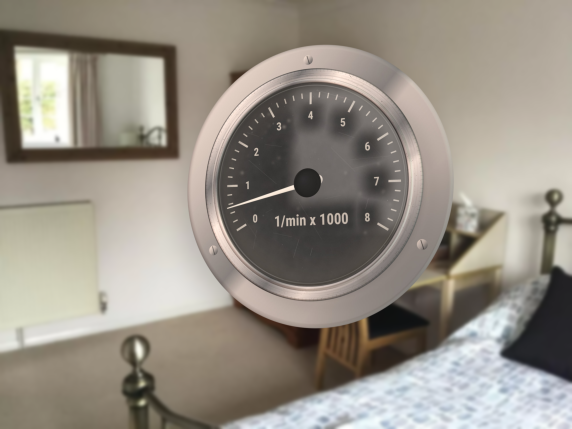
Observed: rpm 500
